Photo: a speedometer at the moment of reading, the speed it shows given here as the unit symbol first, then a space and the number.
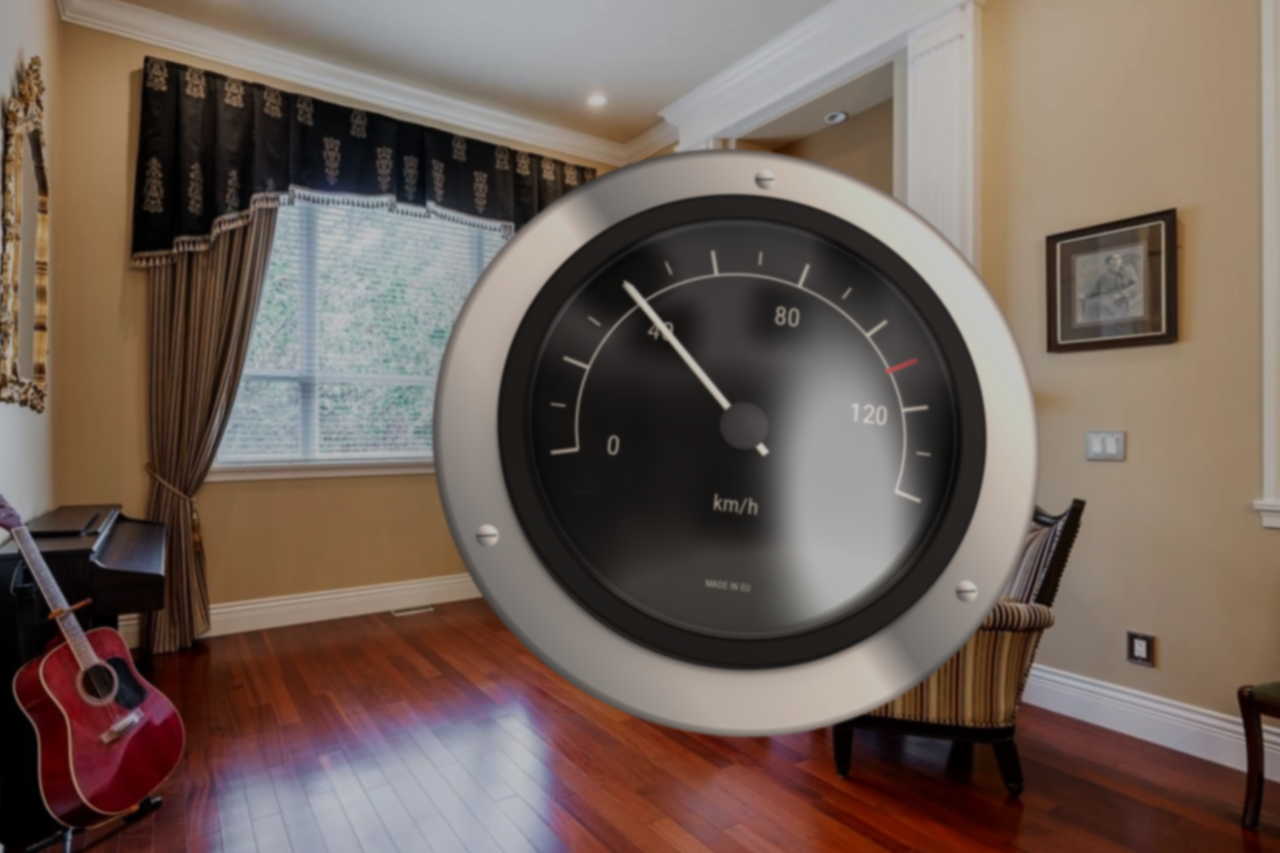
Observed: km/h 40
